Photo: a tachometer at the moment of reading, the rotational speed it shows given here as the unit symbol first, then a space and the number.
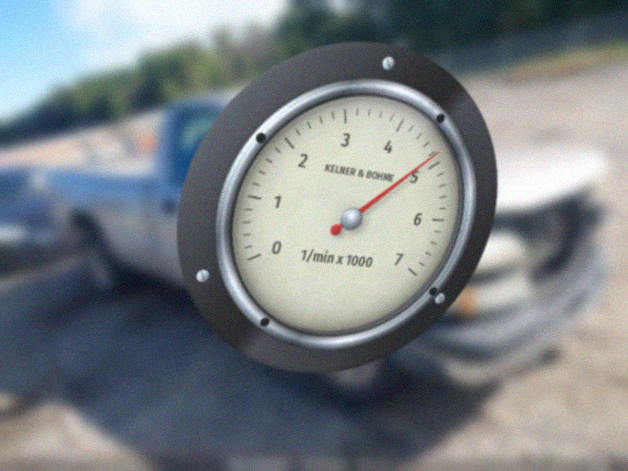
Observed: rpm 4800
